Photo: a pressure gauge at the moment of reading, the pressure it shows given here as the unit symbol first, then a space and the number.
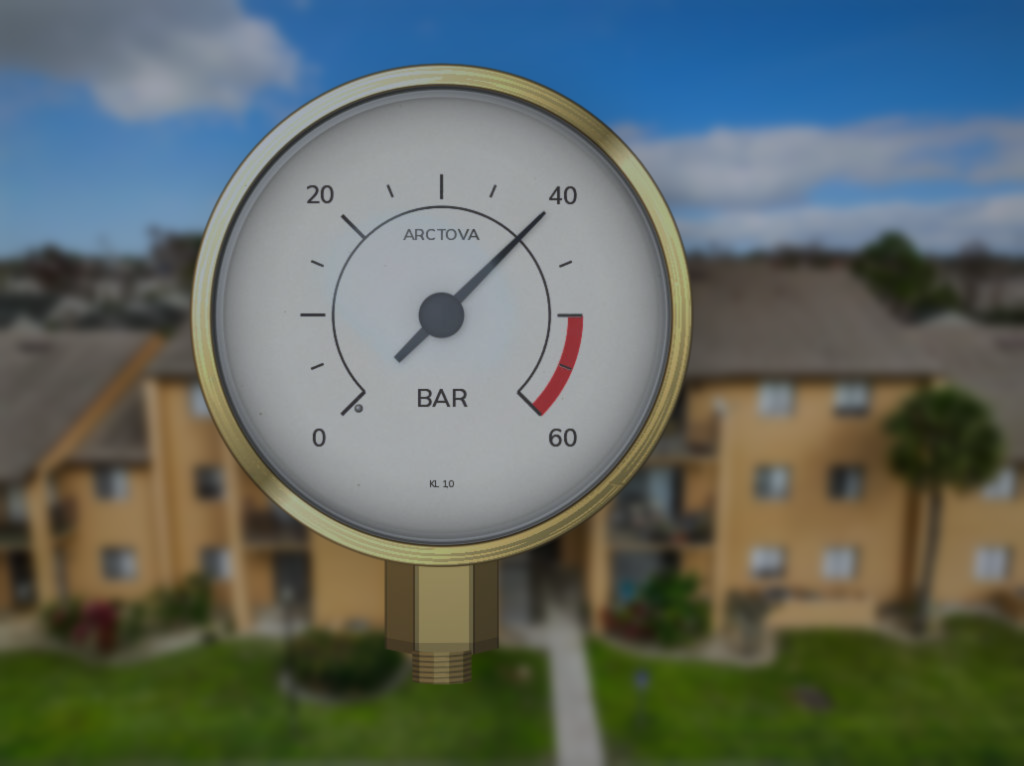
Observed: bar 40
